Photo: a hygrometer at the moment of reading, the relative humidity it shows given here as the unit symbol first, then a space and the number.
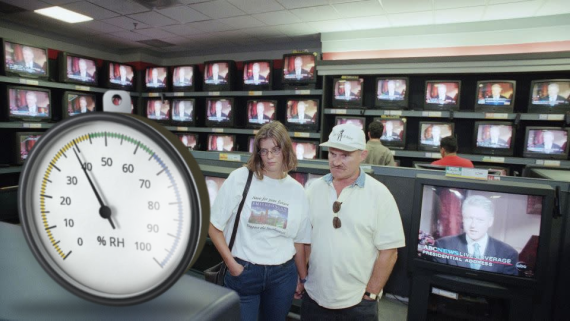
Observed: % 40
